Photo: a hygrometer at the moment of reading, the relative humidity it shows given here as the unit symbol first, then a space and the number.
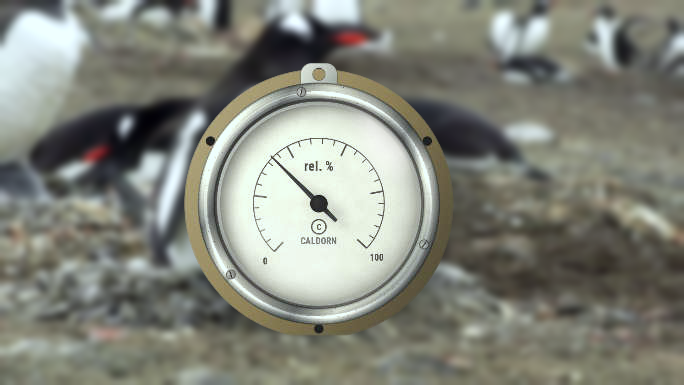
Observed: % 34
